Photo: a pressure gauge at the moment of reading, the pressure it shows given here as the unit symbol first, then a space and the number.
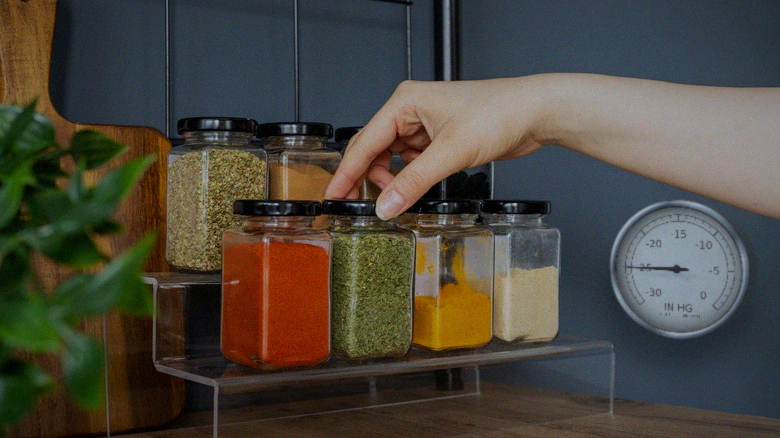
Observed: inHg -25
